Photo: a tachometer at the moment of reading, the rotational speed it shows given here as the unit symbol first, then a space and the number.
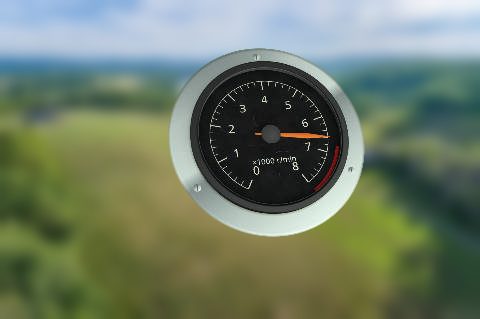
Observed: rpm 6600
